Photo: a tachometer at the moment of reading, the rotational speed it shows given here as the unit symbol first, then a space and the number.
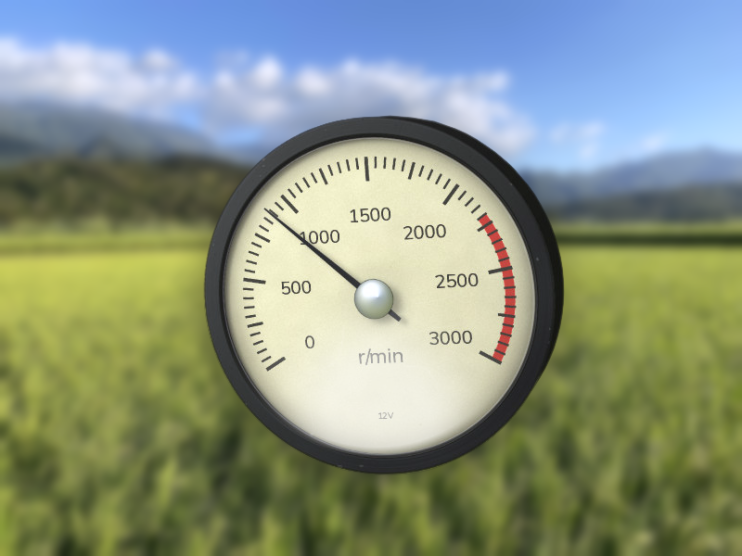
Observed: rpm 900
